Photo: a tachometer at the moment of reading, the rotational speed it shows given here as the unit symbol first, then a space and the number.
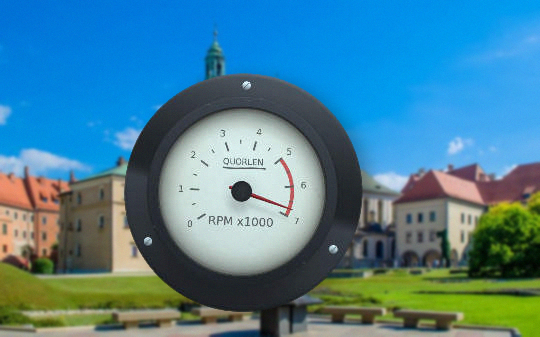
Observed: rpm 6750
